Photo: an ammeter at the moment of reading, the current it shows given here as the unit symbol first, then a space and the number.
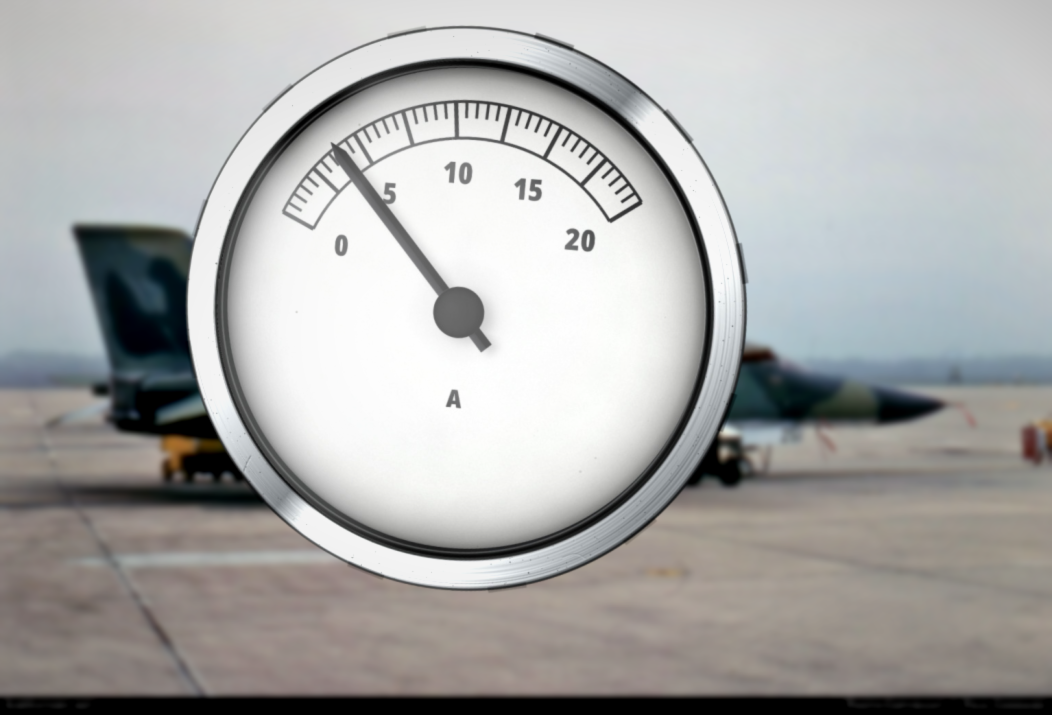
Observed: A 4
